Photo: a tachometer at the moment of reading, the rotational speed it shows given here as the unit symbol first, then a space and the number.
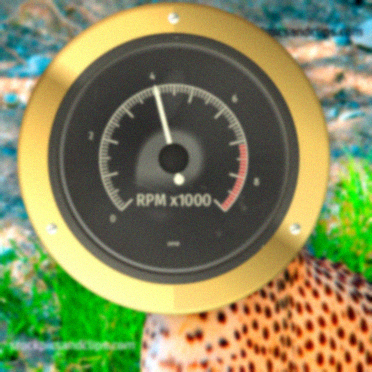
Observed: rpm 4000
